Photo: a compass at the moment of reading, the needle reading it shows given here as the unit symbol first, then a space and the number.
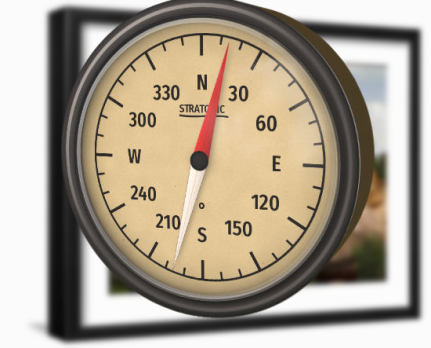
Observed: ° 15
